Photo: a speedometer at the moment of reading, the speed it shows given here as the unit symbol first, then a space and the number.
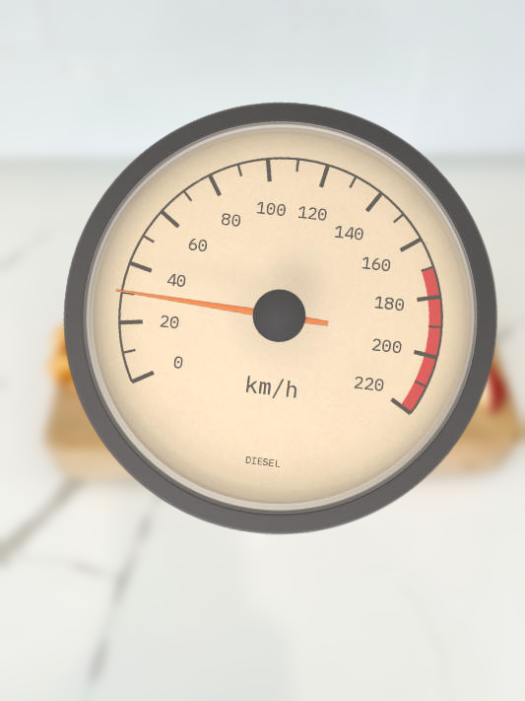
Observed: km/h 30
